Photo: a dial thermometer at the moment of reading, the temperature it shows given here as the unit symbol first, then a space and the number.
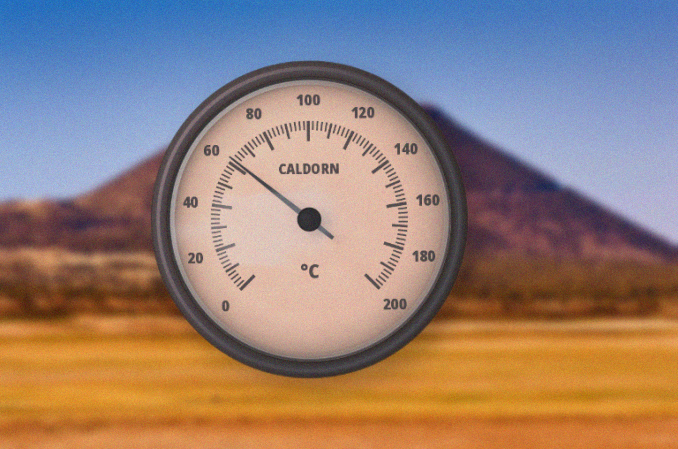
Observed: °C 62
